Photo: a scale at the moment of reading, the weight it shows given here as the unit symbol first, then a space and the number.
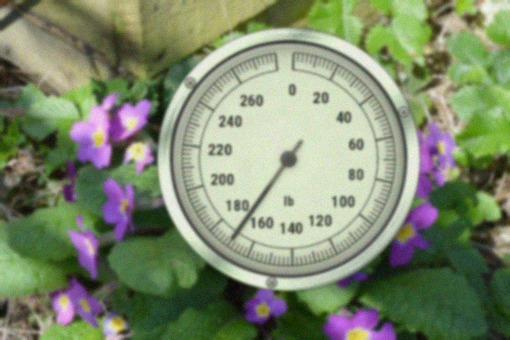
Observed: lb 170
